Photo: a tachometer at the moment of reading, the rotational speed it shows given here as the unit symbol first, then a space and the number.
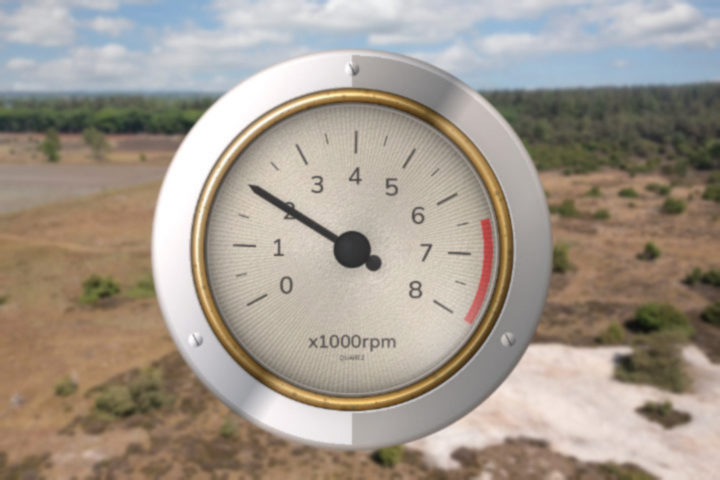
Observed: rpm 2000
